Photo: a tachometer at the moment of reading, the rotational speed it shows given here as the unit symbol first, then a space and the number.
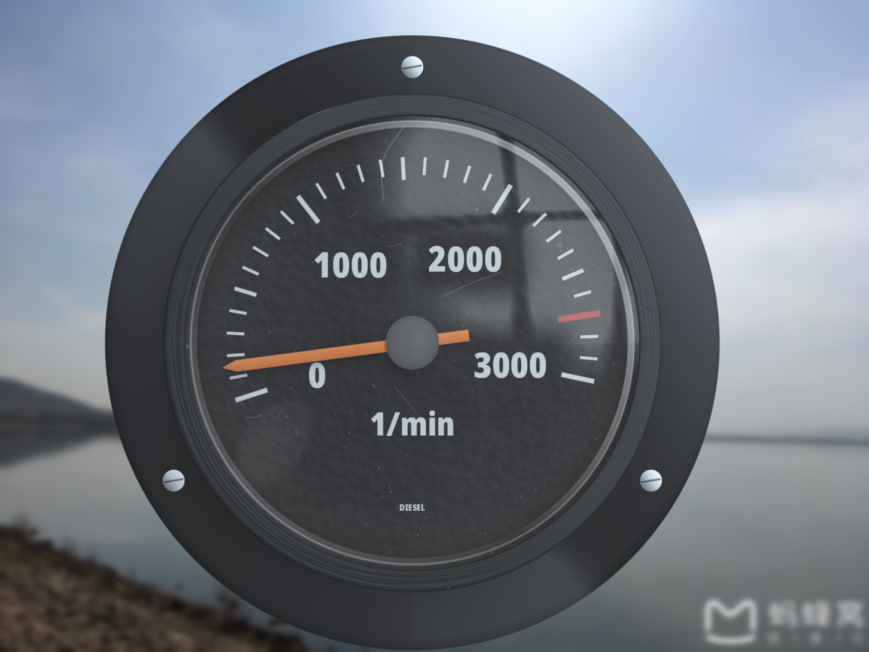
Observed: rpm 150
